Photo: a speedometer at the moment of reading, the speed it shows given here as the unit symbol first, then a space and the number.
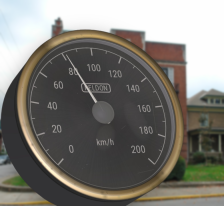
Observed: km/h 80
